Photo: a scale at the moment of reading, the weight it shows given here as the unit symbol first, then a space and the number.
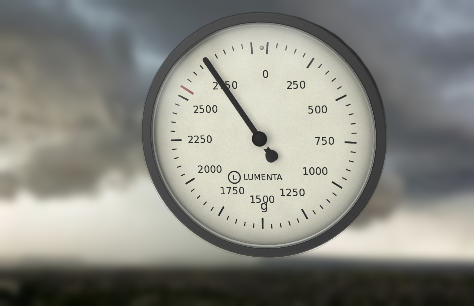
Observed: g 2750
